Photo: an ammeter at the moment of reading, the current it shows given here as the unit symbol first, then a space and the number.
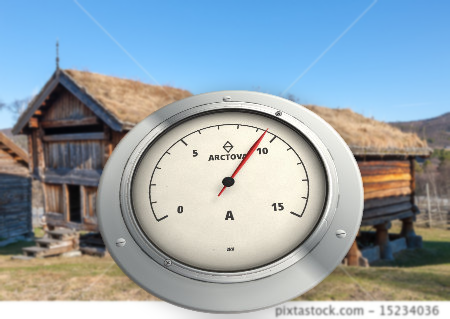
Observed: A 9.5
